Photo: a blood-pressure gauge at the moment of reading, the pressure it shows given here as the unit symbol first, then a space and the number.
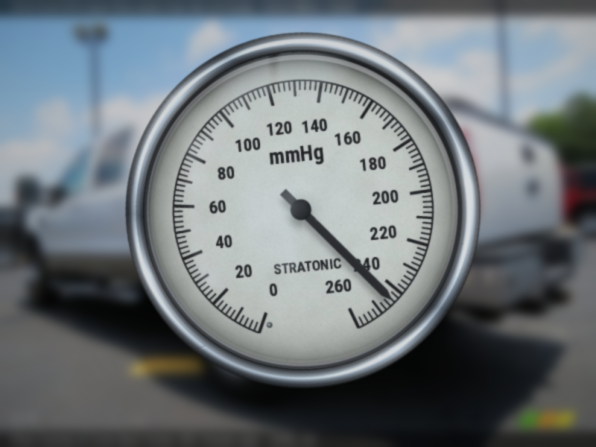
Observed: mmHg 244
